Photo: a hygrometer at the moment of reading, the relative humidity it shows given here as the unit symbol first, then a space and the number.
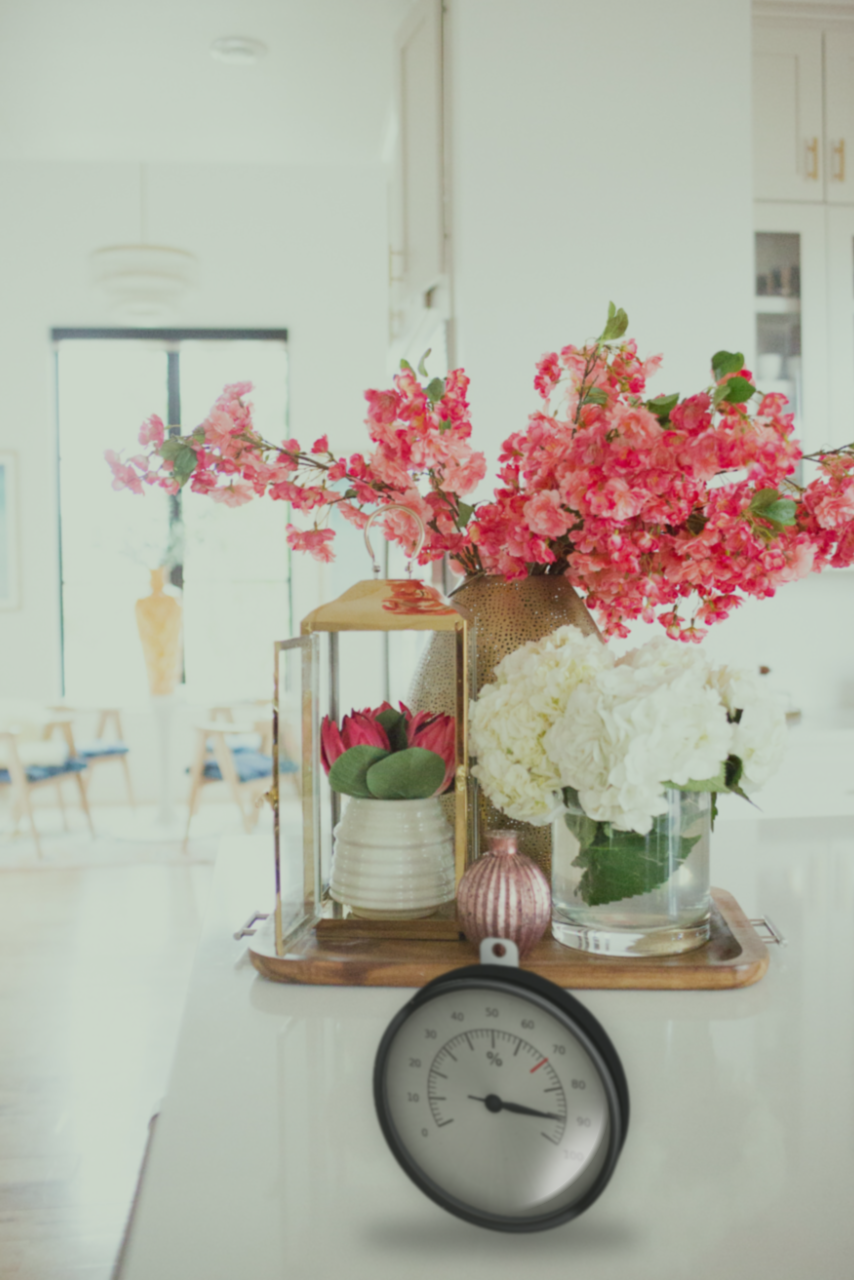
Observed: % 90
